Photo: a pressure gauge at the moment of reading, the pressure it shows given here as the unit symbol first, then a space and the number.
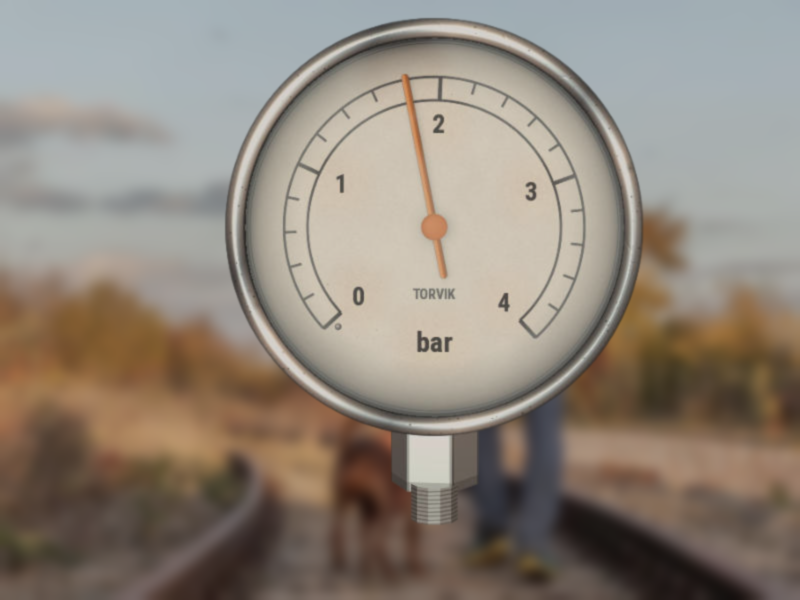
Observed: bar 1.8
